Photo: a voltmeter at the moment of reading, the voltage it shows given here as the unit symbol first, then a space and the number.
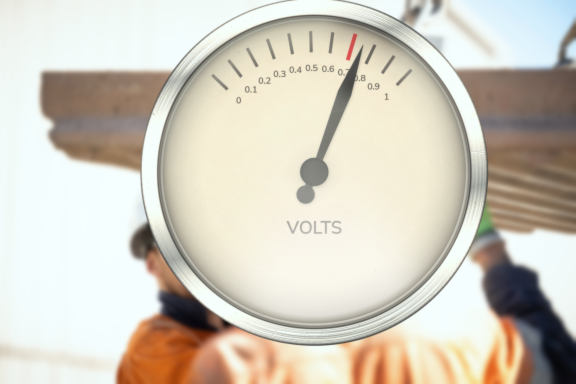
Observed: V 0.75
